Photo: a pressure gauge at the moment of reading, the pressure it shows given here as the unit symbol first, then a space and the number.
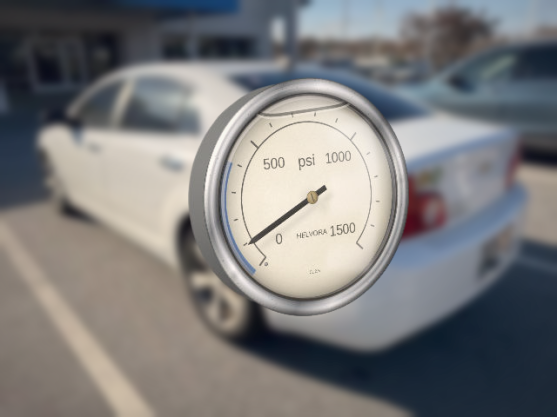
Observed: psi 100
